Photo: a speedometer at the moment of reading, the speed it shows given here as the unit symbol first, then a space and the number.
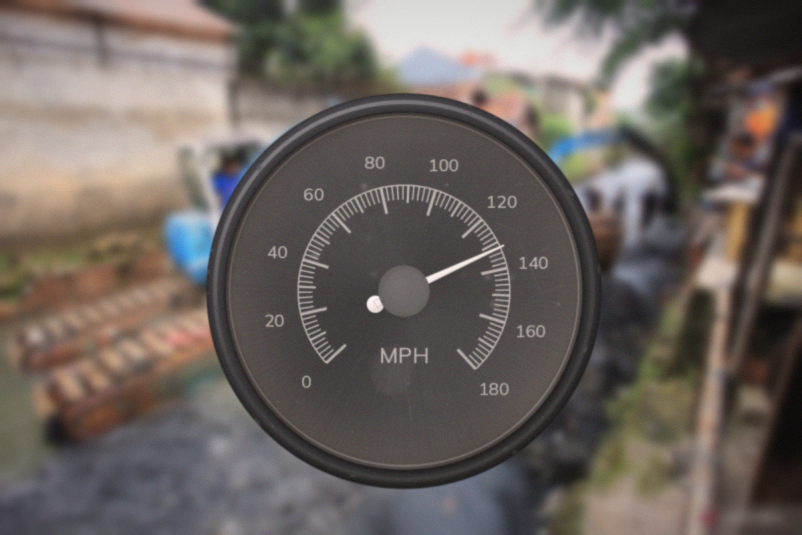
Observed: mph 132
